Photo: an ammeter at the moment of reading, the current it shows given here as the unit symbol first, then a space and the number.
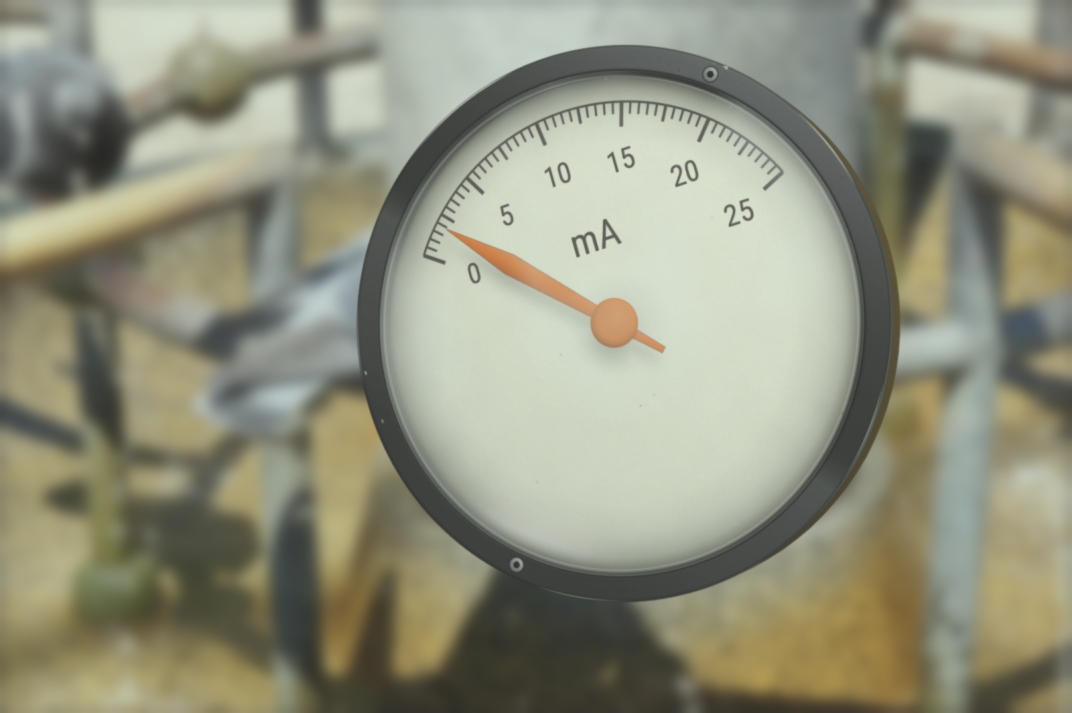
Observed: mA 2
